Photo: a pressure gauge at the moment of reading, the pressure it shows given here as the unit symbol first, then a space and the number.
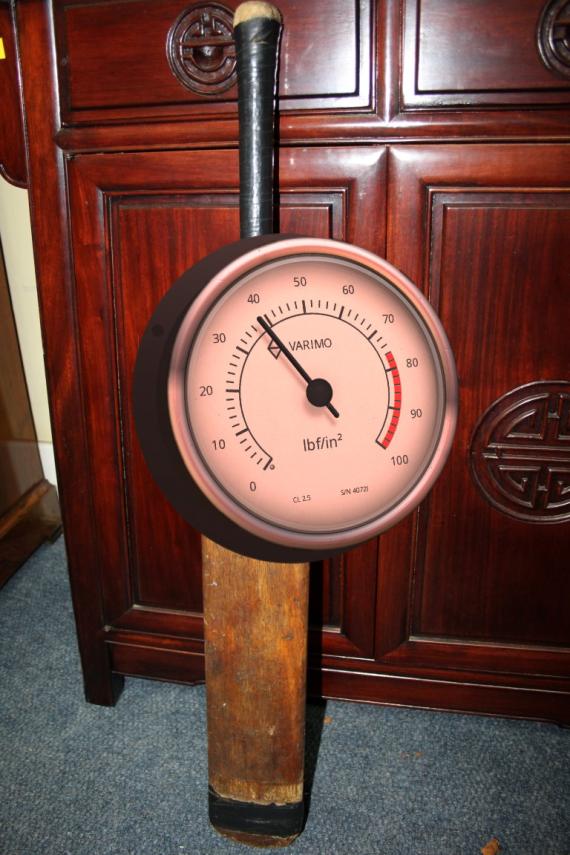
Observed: psi 38
